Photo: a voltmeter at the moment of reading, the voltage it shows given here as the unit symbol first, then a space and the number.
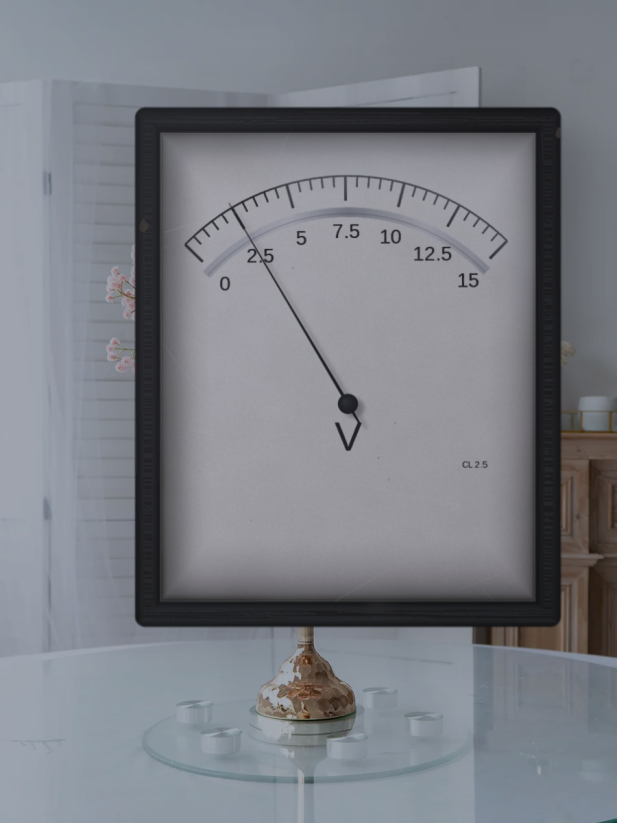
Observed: V 2.5
